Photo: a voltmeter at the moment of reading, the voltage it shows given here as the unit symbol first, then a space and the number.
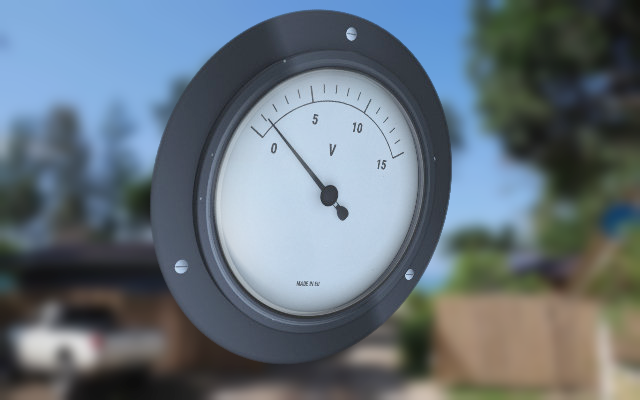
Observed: V 1
